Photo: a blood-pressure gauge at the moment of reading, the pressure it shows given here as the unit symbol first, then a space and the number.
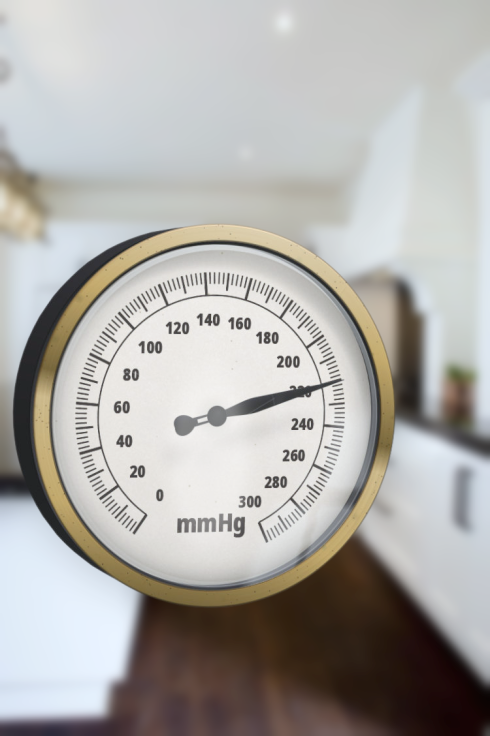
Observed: mmHg 220
